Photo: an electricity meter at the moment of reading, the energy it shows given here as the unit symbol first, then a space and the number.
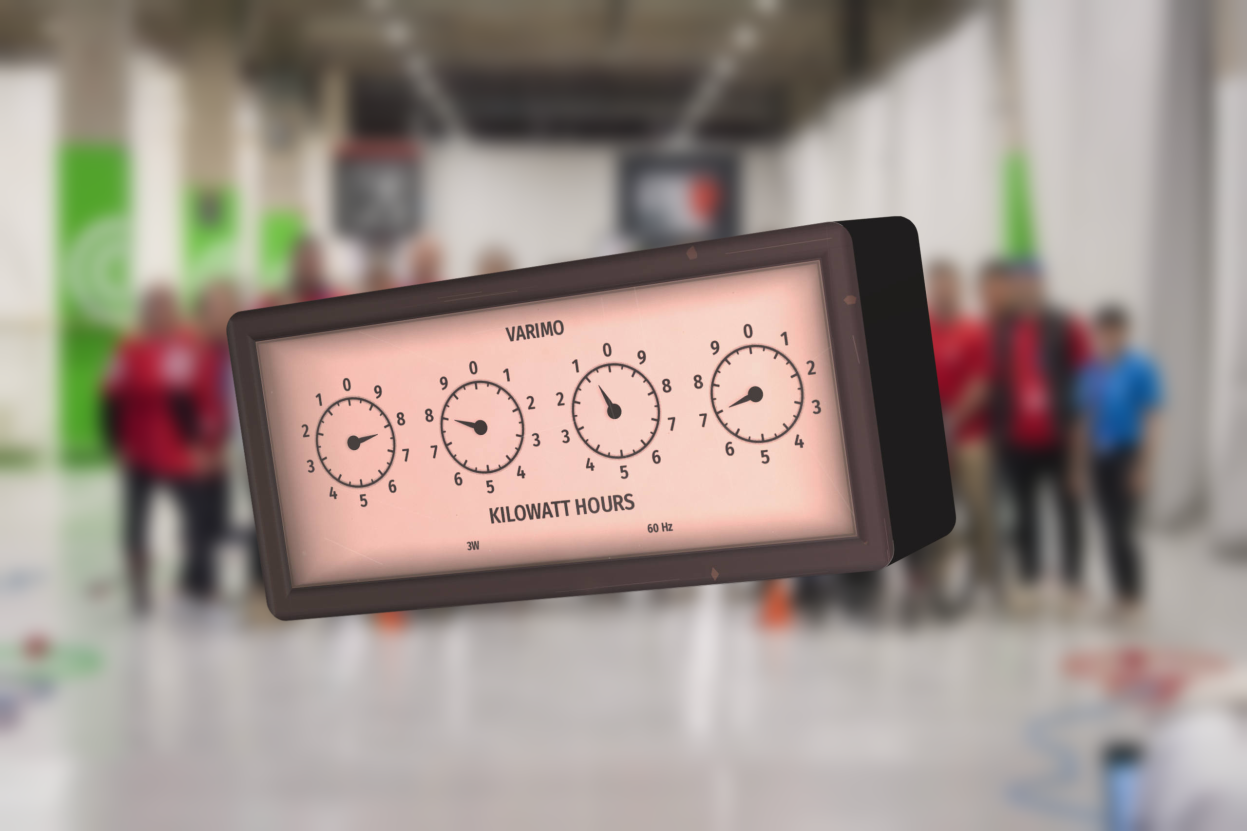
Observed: kWh 7807
